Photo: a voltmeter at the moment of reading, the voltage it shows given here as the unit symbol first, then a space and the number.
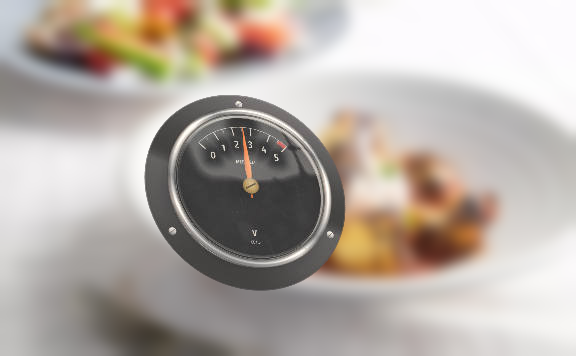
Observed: V 2.5
